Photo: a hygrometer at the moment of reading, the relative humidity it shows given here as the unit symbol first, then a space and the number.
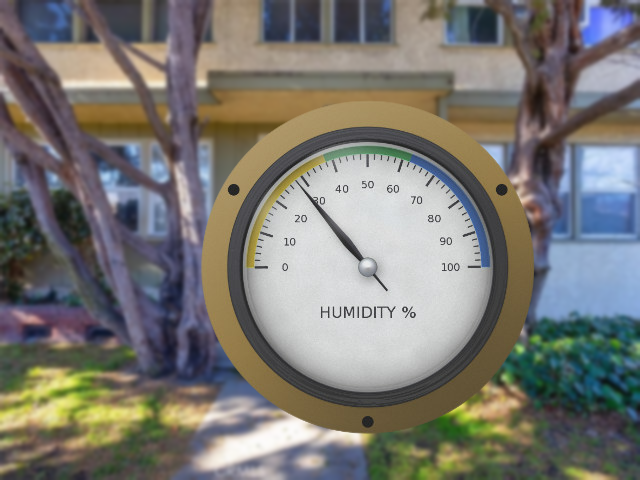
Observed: % 28
